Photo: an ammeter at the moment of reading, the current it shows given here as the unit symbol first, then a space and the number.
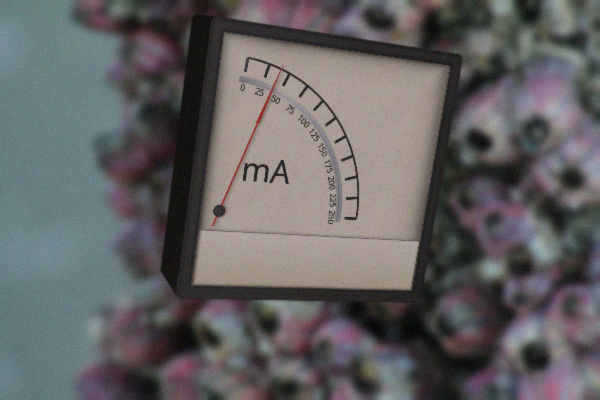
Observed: mA 37.5
